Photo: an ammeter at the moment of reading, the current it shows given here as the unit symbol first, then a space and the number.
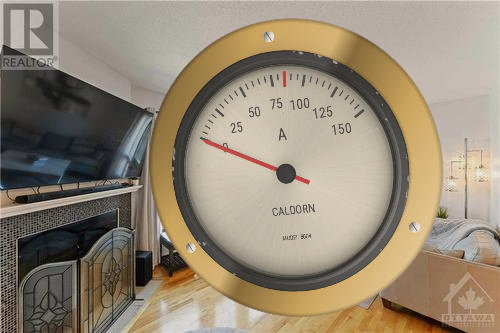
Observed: A 0
